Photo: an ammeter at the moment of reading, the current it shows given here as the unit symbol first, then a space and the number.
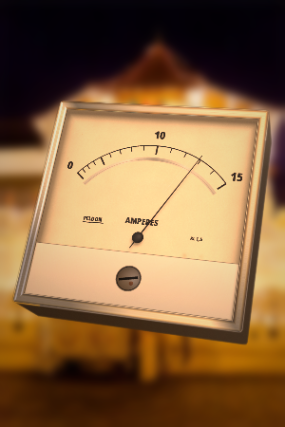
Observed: A 13
